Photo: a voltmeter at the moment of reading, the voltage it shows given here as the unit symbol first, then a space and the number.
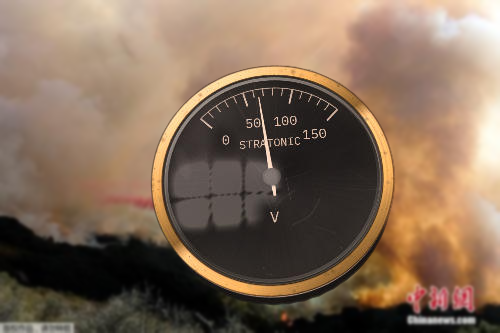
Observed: V 65
